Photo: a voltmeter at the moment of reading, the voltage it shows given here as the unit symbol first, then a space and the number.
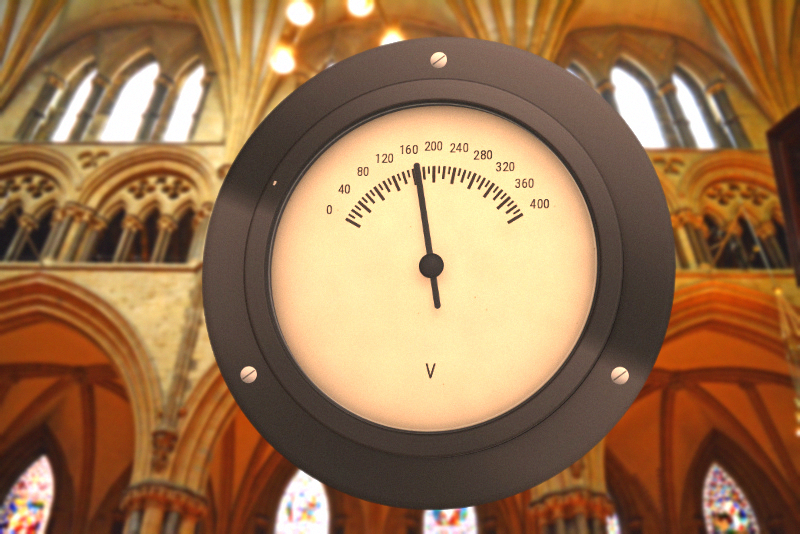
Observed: V 170
